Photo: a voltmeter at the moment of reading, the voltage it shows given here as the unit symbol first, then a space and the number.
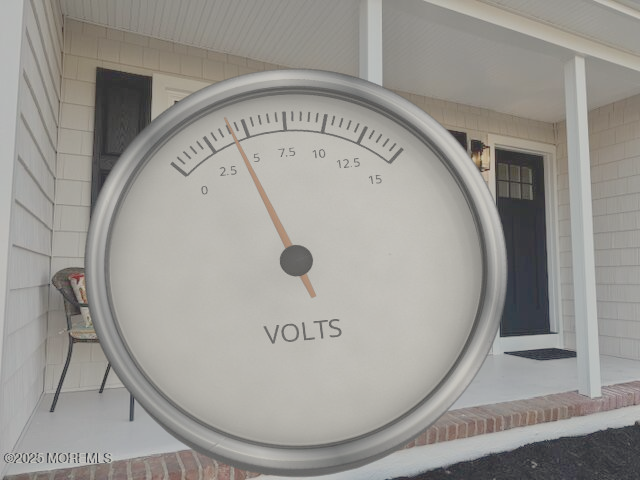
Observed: V 4
